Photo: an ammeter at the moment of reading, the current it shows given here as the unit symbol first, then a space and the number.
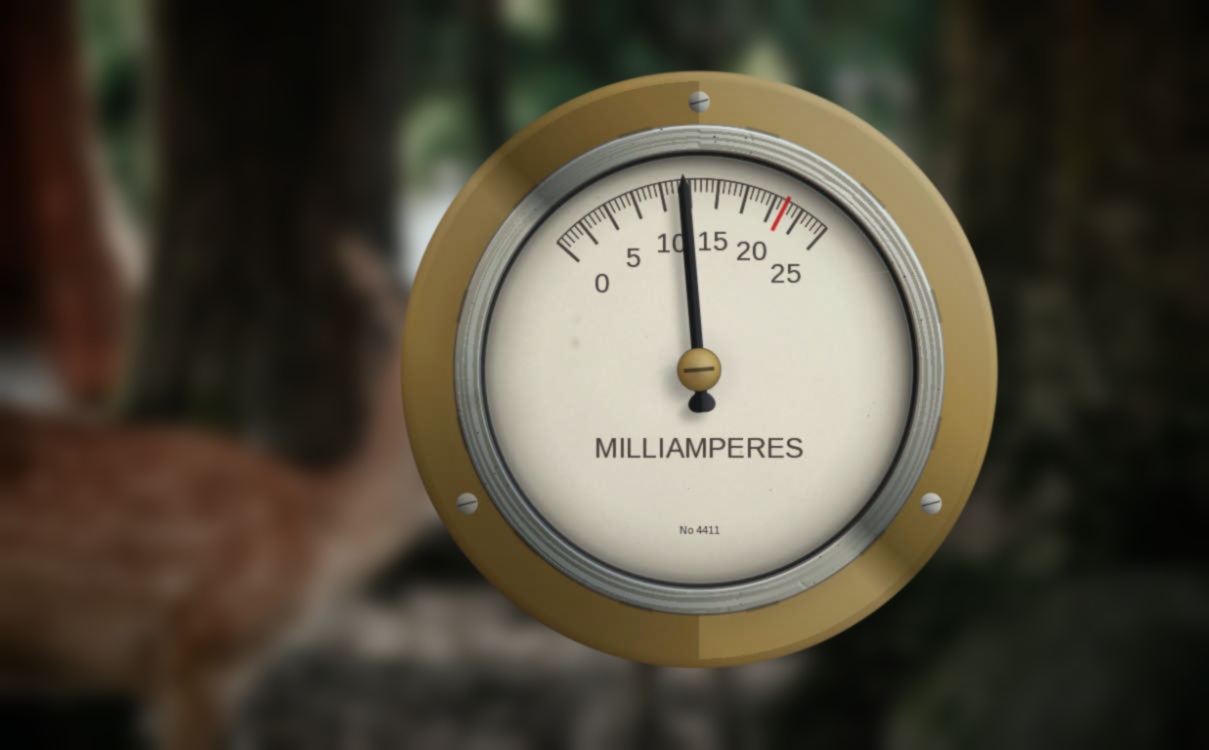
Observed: mA 12
